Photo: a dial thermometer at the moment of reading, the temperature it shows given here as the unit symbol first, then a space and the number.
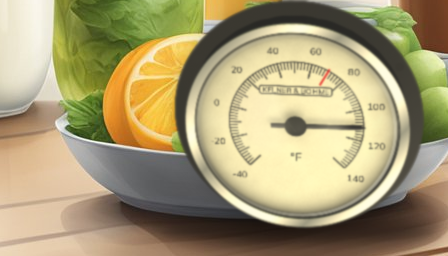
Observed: °F 110
